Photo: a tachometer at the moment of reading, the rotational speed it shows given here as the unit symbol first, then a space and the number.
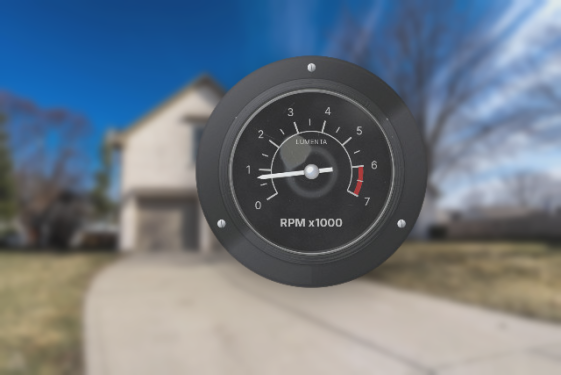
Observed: rpm 750
